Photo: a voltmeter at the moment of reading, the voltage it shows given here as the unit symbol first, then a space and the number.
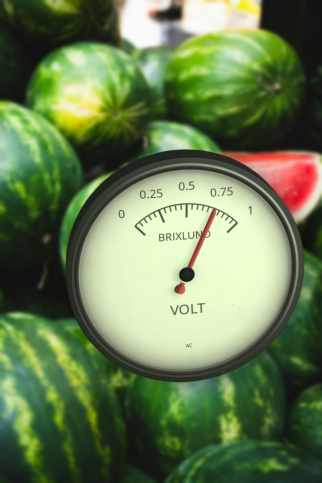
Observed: V 0.75
